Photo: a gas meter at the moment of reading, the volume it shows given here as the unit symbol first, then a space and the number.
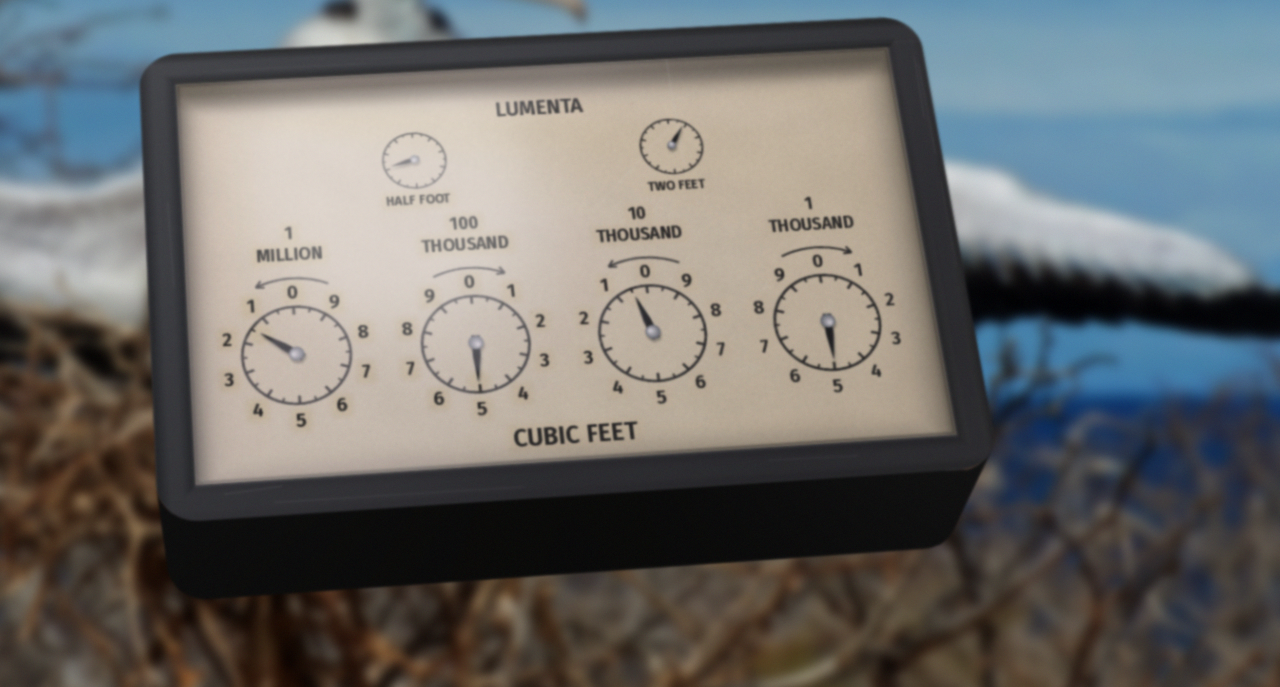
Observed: ft³ 150500
